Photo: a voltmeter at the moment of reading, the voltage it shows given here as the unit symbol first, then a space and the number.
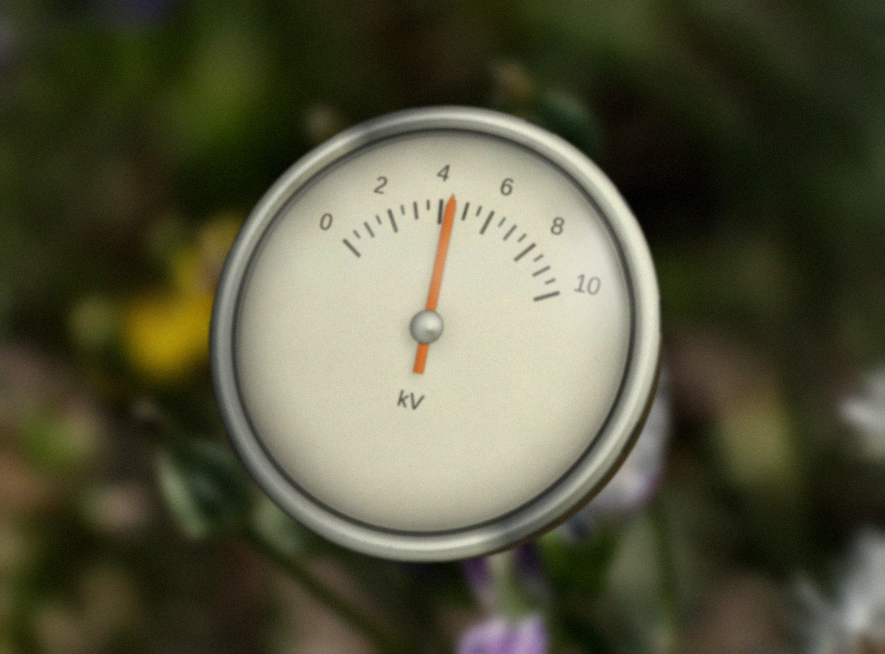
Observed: kV 4.5
